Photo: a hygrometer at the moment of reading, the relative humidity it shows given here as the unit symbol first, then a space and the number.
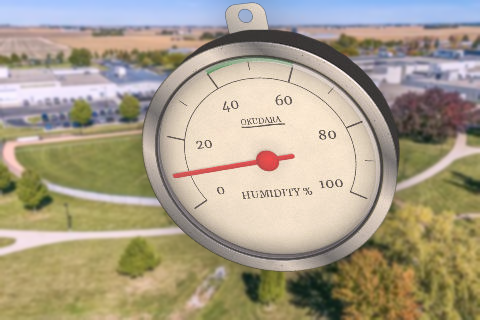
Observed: % 10
